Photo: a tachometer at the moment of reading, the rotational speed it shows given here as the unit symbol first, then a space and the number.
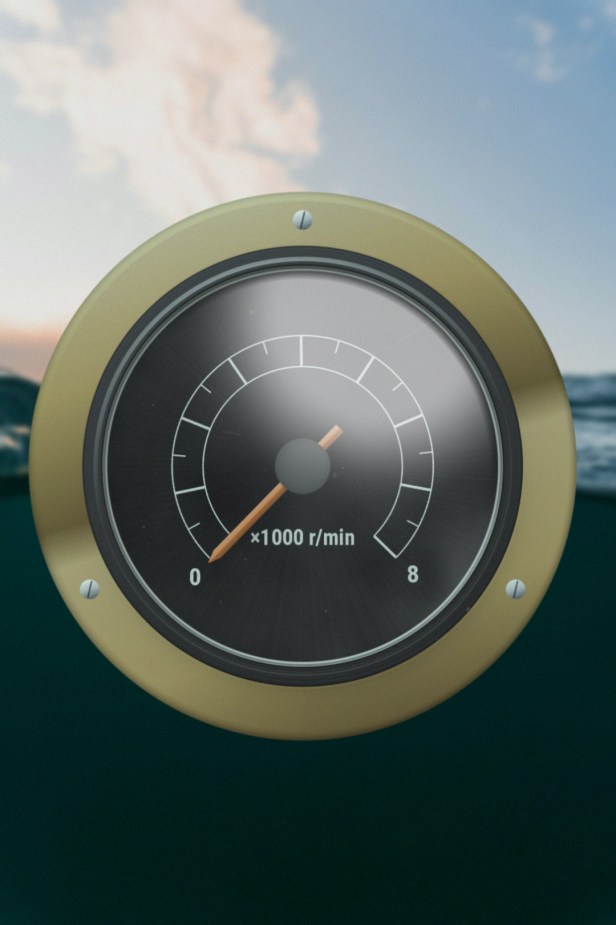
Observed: rpm 0
